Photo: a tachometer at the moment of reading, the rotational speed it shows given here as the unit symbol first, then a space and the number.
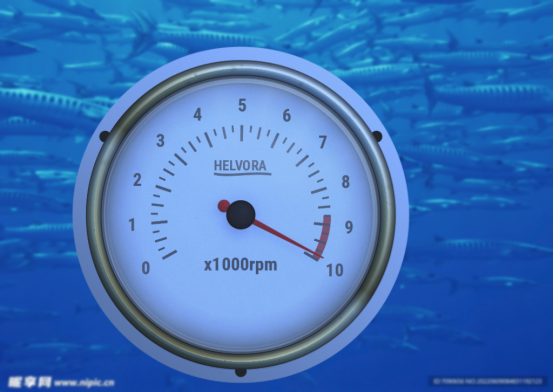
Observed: rpm 9875
